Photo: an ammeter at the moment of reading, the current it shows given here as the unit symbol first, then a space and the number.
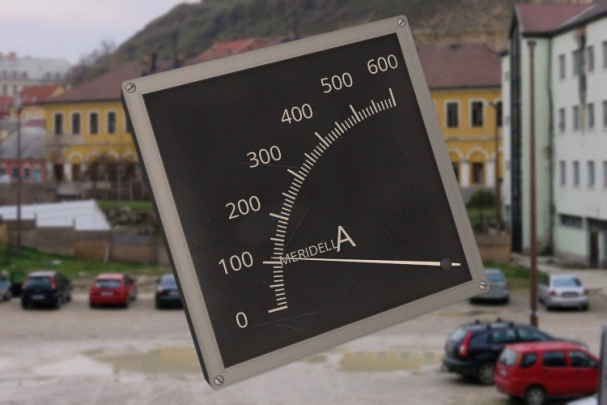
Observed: A 110
